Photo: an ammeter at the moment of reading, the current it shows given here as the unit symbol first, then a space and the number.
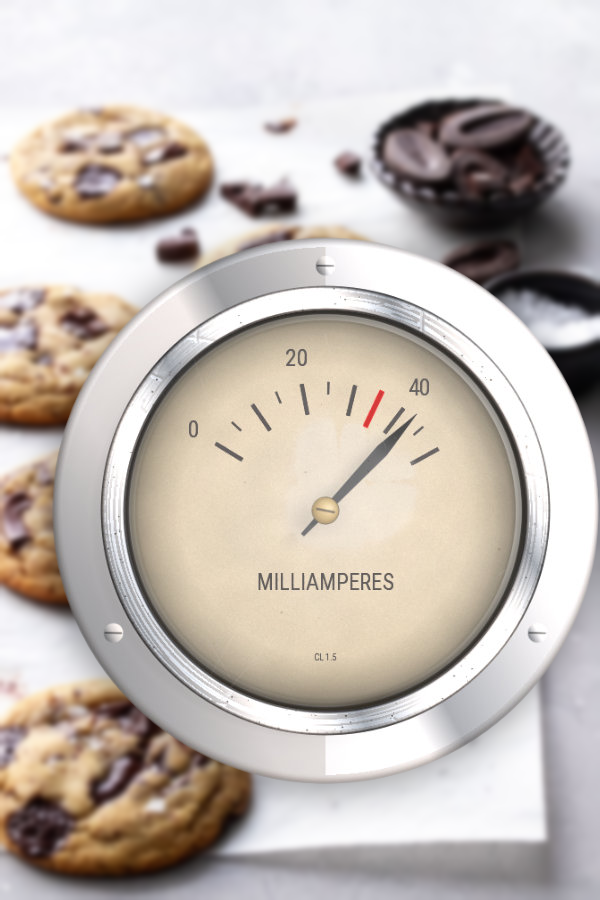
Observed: mA 42.5
